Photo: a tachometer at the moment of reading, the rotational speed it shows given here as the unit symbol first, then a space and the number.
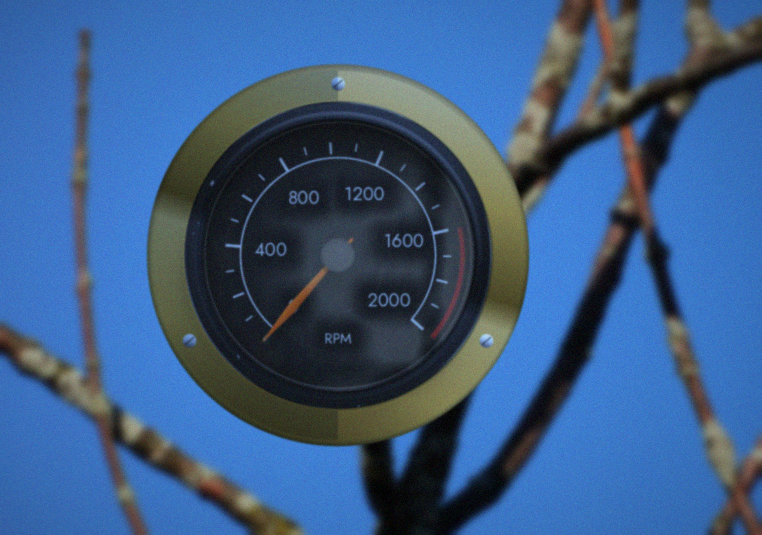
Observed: rpm 0
